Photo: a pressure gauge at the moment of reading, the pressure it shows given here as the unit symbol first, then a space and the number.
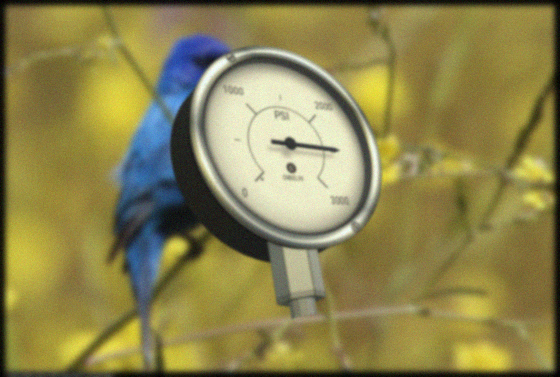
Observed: psi 2500
